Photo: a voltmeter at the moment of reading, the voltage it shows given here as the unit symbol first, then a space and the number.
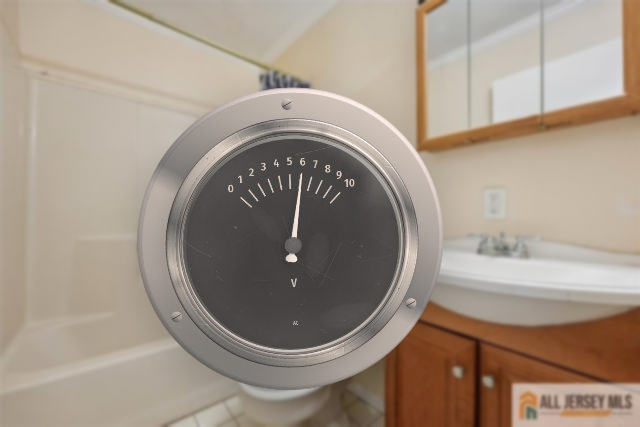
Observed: V 6
